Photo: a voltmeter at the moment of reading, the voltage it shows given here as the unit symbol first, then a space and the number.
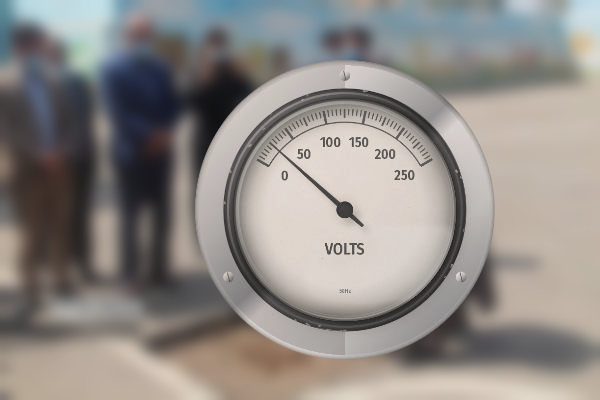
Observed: V 25
